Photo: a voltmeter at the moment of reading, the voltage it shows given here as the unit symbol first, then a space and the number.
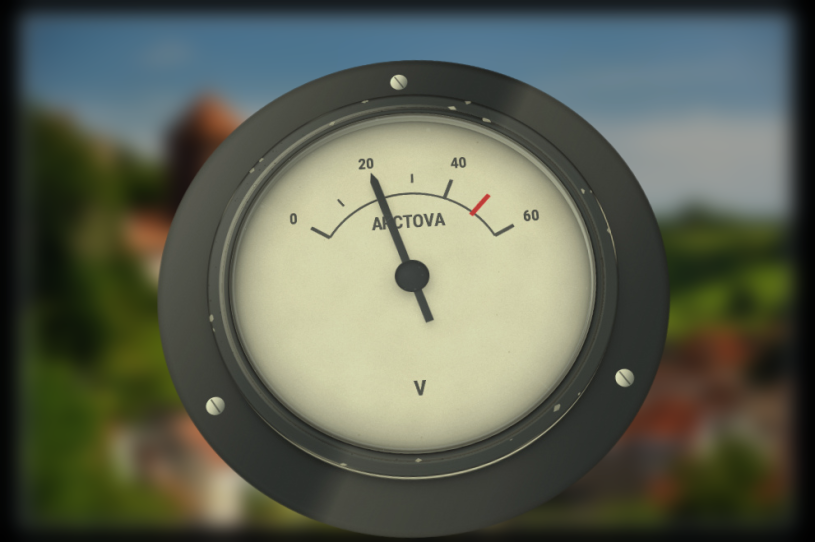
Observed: V 20
